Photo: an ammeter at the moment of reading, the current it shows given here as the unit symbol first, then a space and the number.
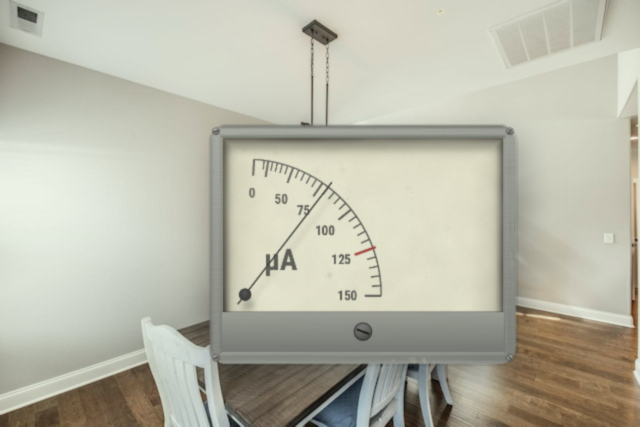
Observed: µA 80
